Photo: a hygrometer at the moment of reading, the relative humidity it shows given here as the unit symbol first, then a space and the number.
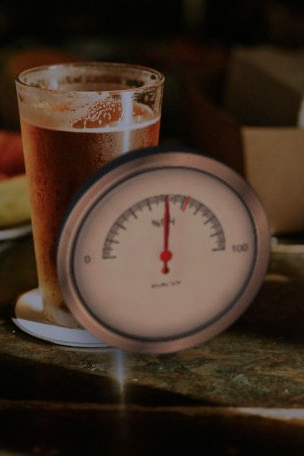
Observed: % 50
